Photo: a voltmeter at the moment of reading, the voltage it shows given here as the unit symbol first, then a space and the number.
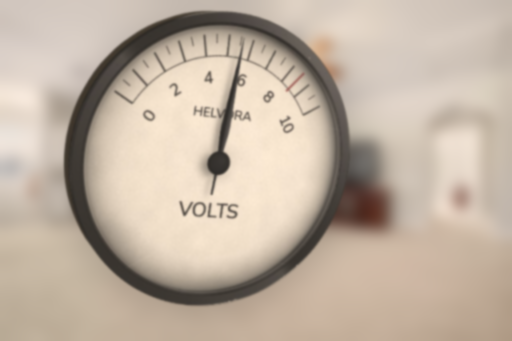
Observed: V 5.5
